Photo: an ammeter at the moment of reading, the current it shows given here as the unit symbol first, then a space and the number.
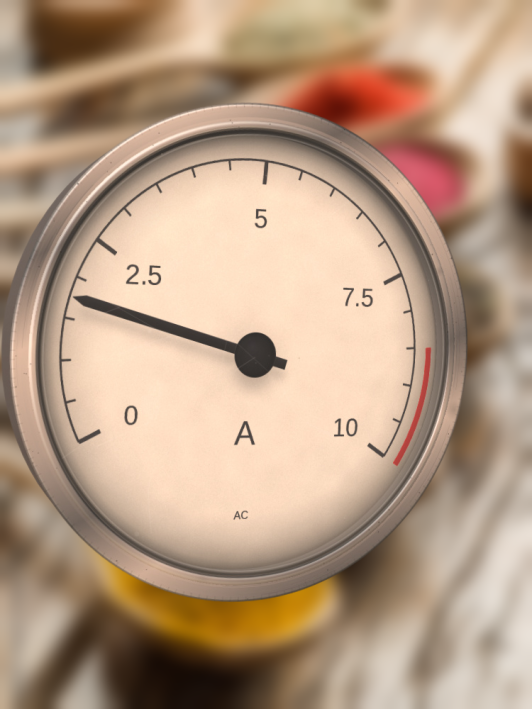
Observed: A 1.75
